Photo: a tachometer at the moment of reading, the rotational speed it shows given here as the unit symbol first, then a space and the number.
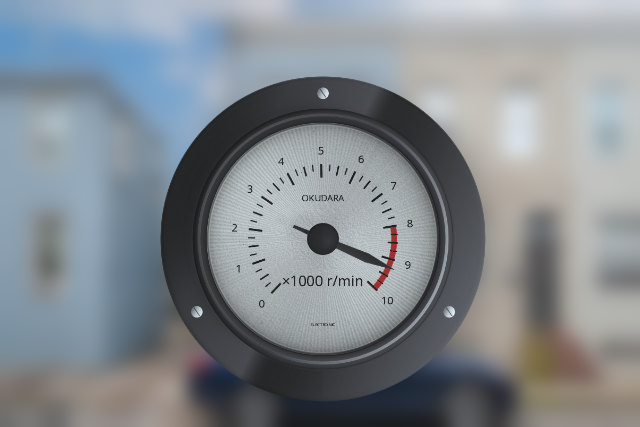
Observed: rpm 9250
